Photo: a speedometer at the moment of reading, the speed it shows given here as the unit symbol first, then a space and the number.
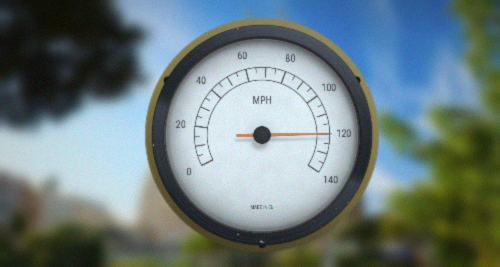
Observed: mph 120
